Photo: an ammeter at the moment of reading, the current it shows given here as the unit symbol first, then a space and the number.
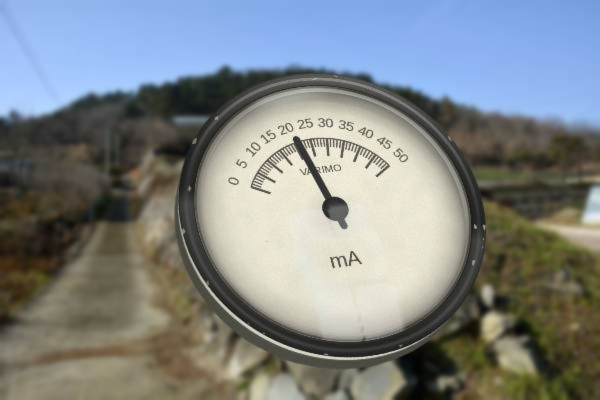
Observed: mA 20
